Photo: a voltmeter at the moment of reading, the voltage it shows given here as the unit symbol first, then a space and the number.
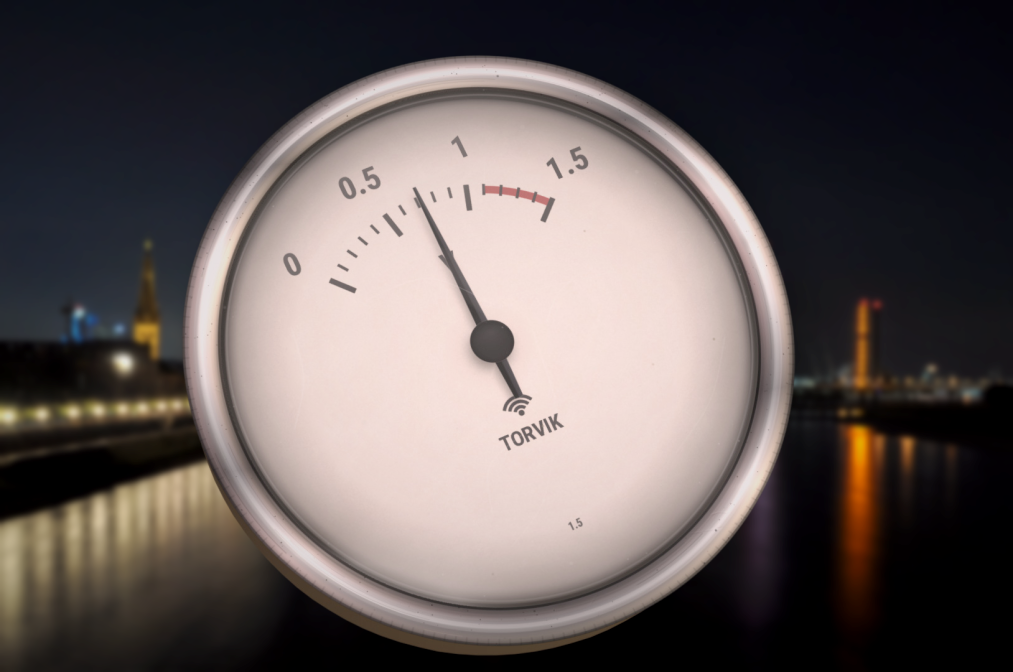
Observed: V 0.7
